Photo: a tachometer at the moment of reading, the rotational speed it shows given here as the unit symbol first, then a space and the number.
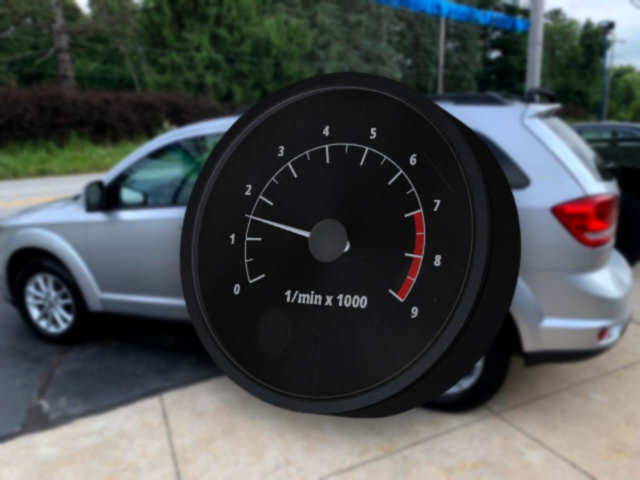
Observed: rpm 1500
